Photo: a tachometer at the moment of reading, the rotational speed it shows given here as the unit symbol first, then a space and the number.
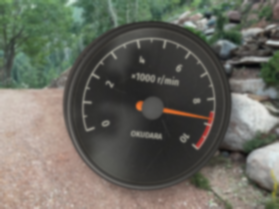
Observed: rpm 8750
